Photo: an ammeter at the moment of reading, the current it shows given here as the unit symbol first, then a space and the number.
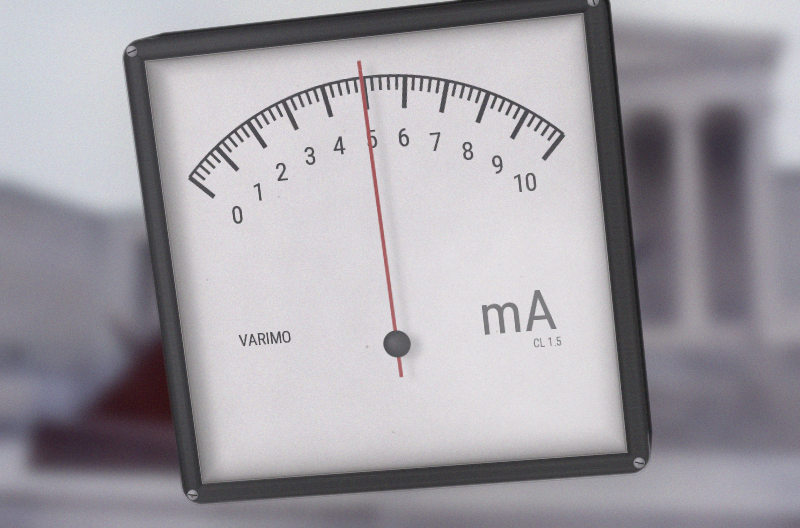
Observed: mA 5
